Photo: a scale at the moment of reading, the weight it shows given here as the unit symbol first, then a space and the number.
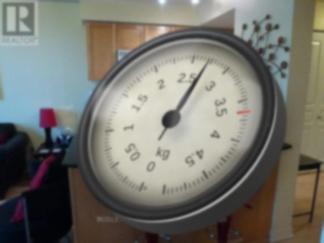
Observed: kg 2.75
